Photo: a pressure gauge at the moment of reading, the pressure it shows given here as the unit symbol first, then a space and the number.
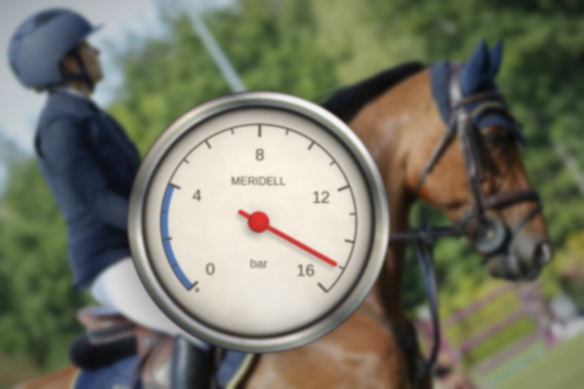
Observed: bar 15
